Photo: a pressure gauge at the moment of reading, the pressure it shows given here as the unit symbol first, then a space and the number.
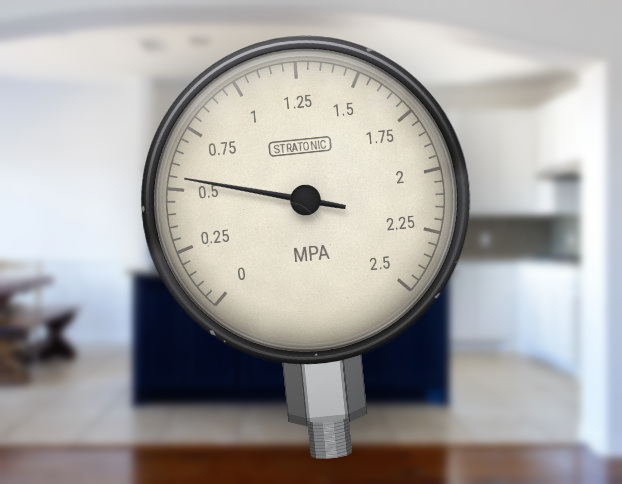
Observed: MPa 0.55
